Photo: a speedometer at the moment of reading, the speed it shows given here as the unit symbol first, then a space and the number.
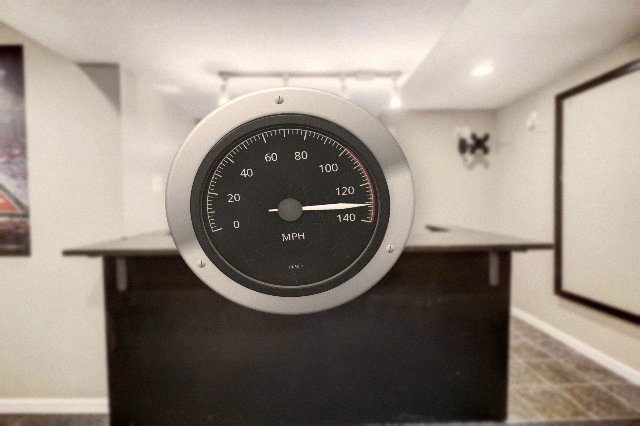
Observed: mph 130
